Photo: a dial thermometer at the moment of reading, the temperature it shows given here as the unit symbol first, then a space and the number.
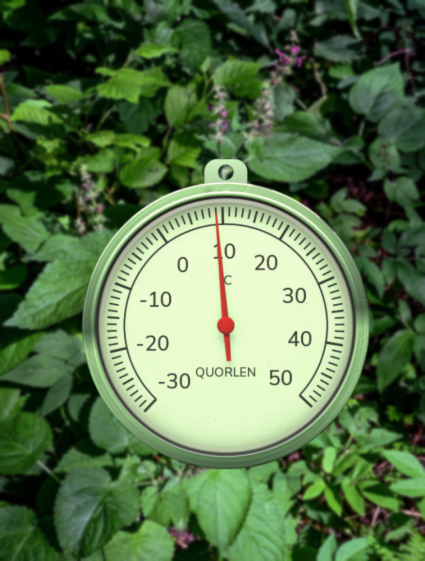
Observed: °C 9
